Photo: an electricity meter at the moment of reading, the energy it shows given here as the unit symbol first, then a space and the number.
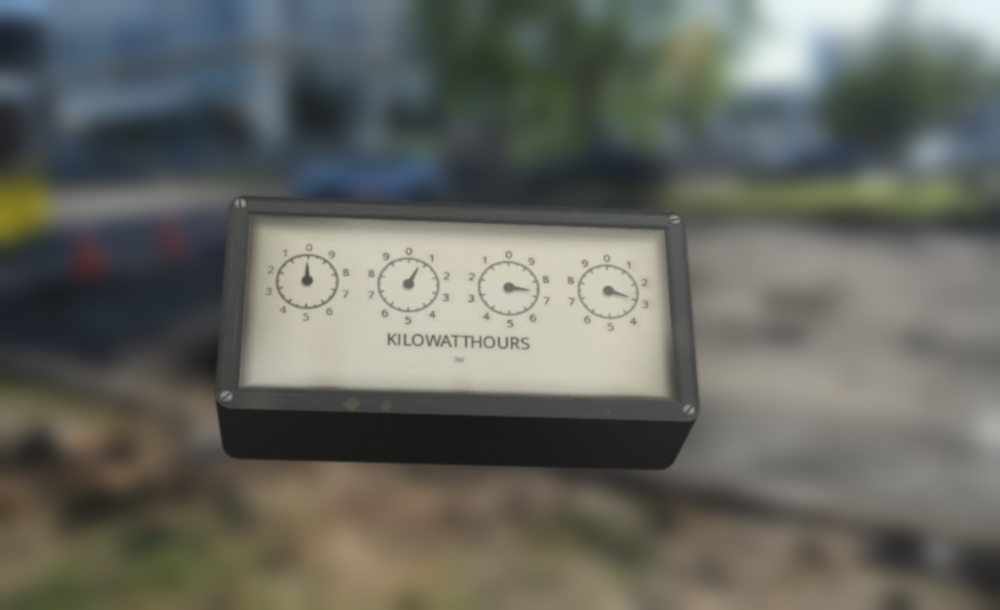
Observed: kWh 73
